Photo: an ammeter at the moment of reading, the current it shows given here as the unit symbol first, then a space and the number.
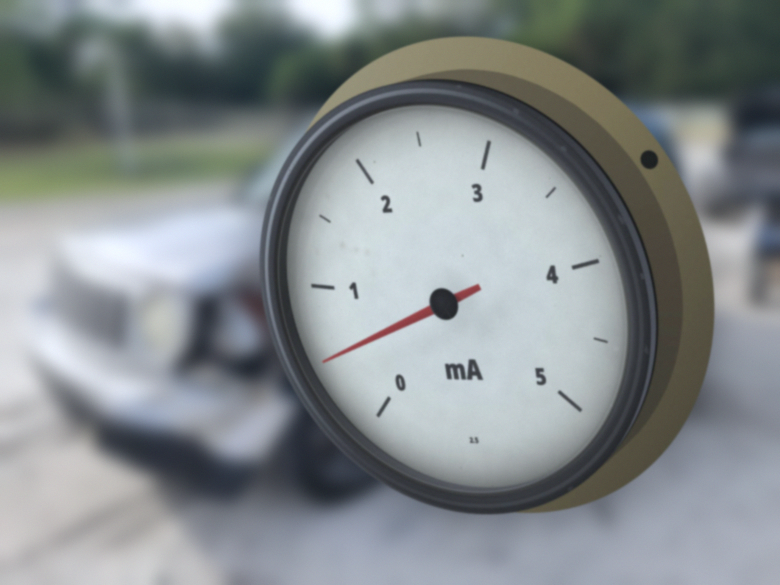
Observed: mA 0.5
